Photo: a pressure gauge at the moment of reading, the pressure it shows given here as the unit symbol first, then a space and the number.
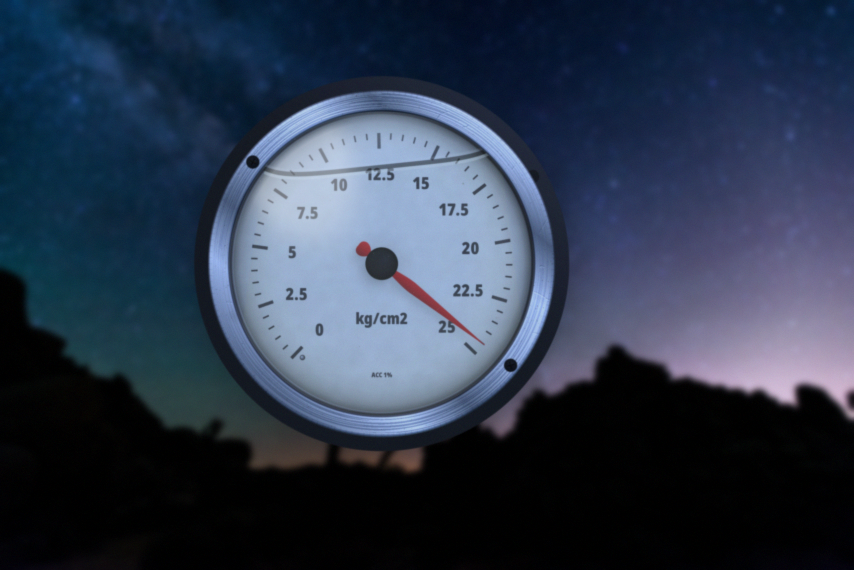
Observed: kg/cm² 24.5
